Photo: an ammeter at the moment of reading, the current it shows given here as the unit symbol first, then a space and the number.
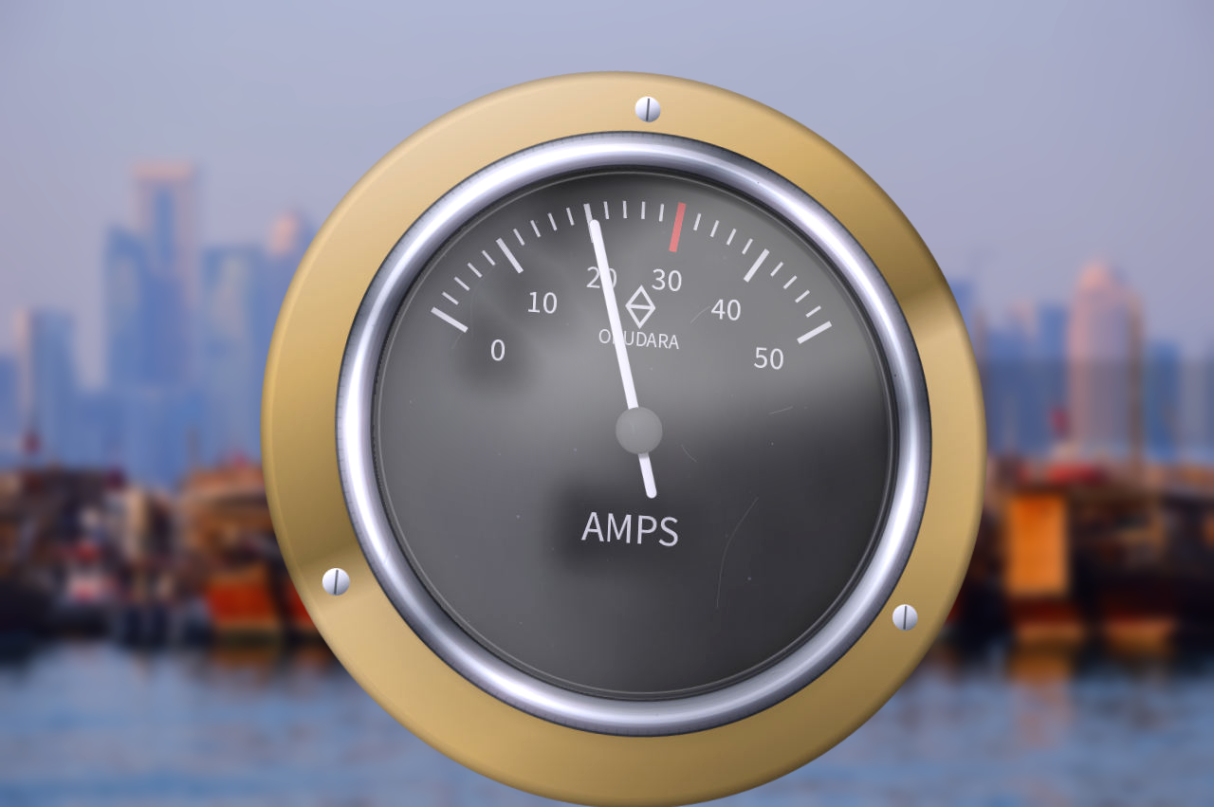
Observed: A 20
